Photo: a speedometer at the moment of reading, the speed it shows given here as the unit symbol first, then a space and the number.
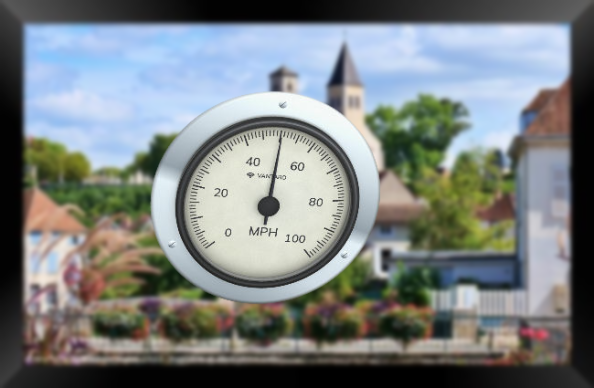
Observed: mph 50
